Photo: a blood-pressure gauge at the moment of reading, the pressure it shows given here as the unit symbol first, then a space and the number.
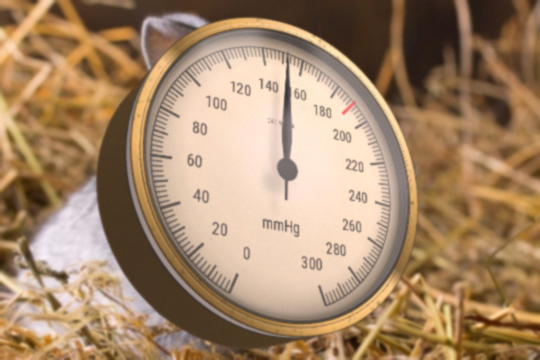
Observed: mmHg 150
